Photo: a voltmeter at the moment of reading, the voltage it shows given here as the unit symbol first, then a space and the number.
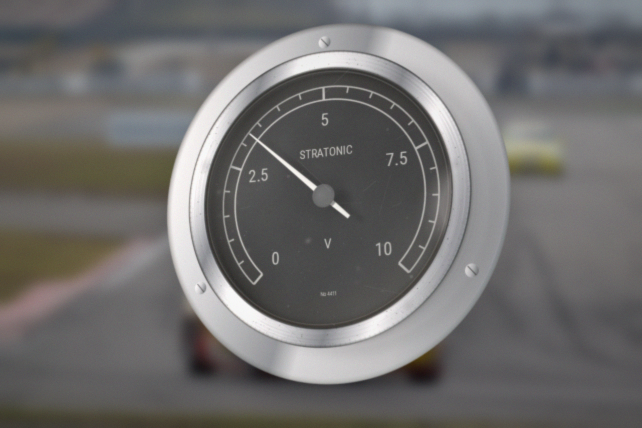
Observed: V 3.25
